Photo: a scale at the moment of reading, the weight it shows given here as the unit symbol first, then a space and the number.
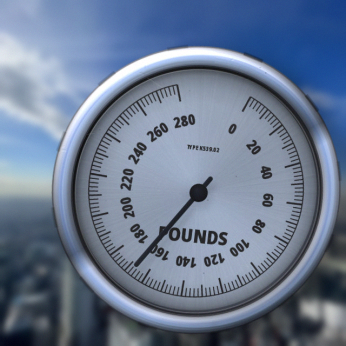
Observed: lb 168
